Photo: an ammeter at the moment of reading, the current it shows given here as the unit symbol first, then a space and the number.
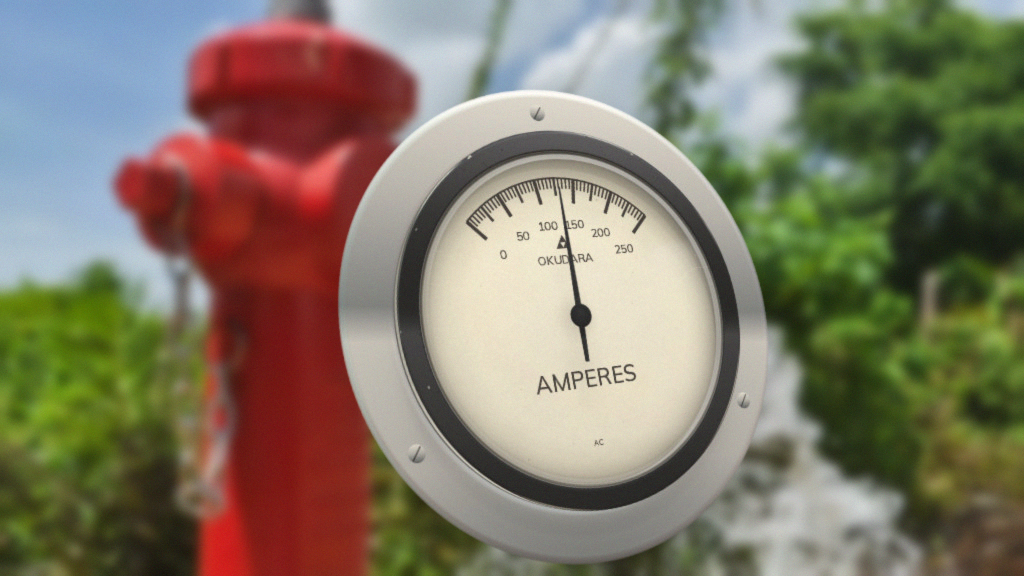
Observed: A 125
